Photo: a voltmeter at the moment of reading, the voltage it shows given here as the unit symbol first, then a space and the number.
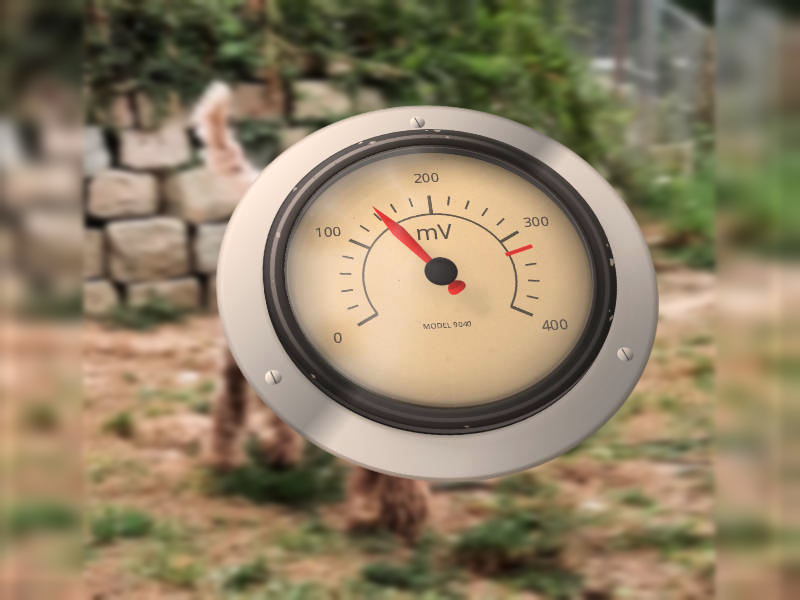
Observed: mV 140
